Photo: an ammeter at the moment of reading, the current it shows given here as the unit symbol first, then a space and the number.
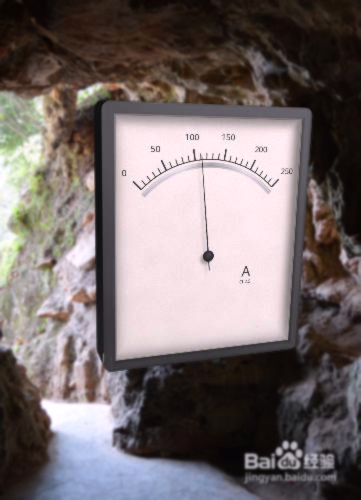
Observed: A 110
